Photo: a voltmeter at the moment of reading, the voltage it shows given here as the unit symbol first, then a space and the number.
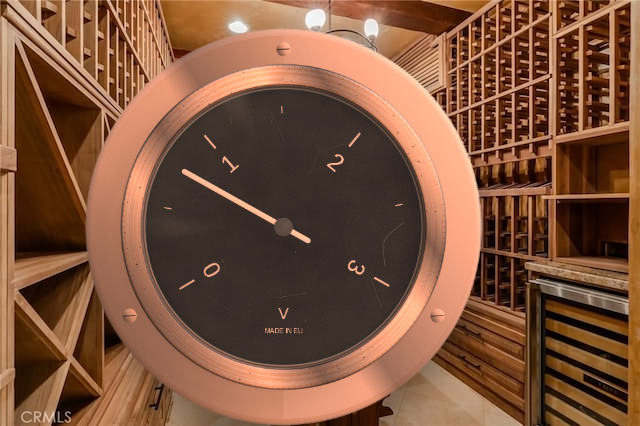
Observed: V 0.75
